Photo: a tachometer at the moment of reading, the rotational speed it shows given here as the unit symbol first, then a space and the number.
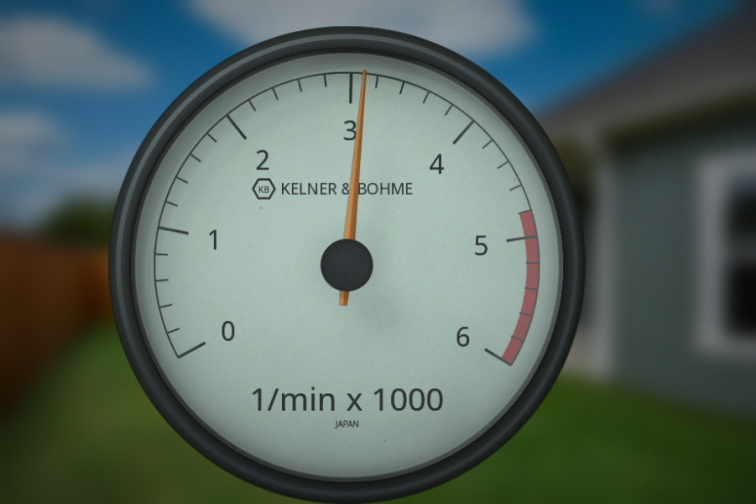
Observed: rpm 3100
